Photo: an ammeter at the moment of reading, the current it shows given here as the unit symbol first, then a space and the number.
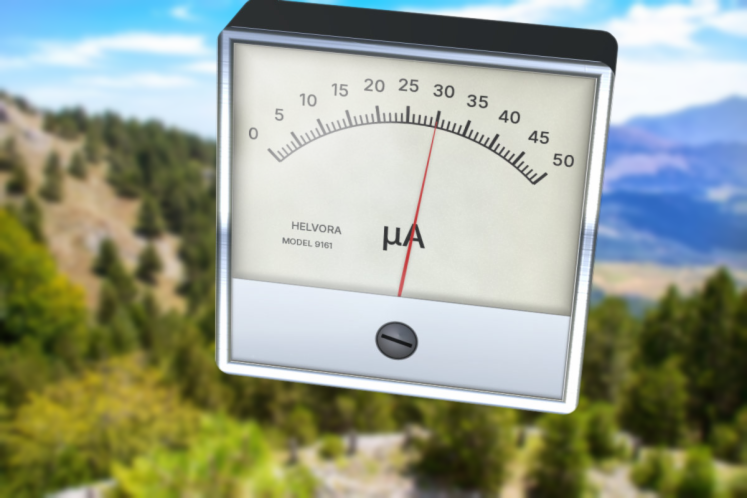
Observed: µA 30
